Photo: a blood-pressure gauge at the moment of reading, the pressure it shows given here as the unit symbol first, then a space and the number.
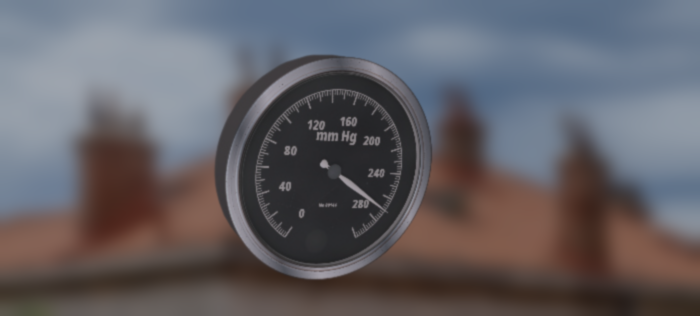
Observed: mmHg 270
